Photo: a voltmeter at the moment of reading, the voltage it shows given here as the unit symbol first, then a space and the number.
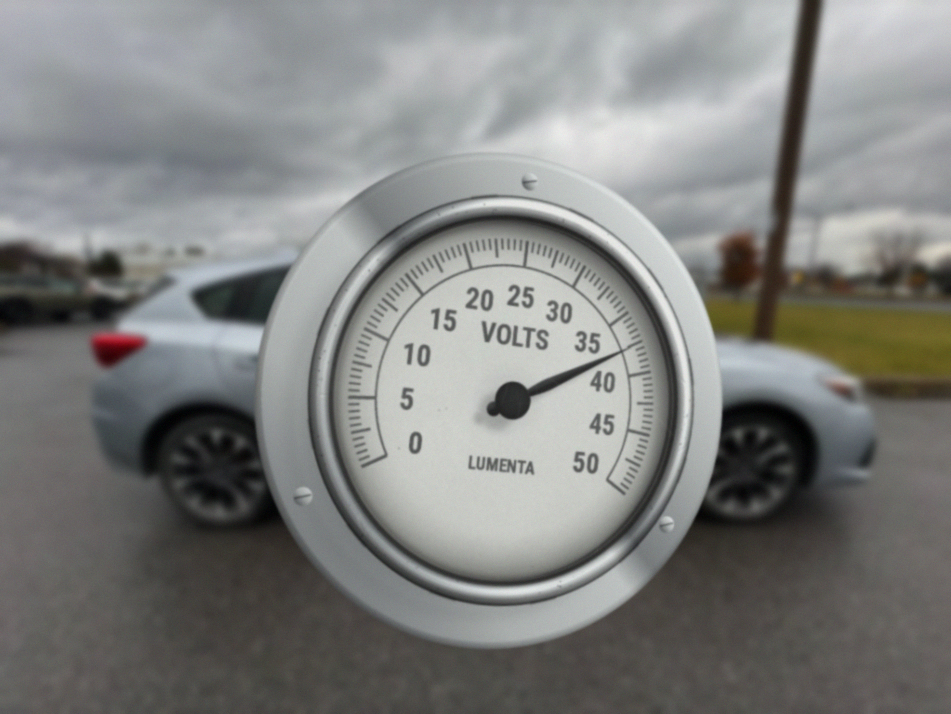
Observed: V 37.5
